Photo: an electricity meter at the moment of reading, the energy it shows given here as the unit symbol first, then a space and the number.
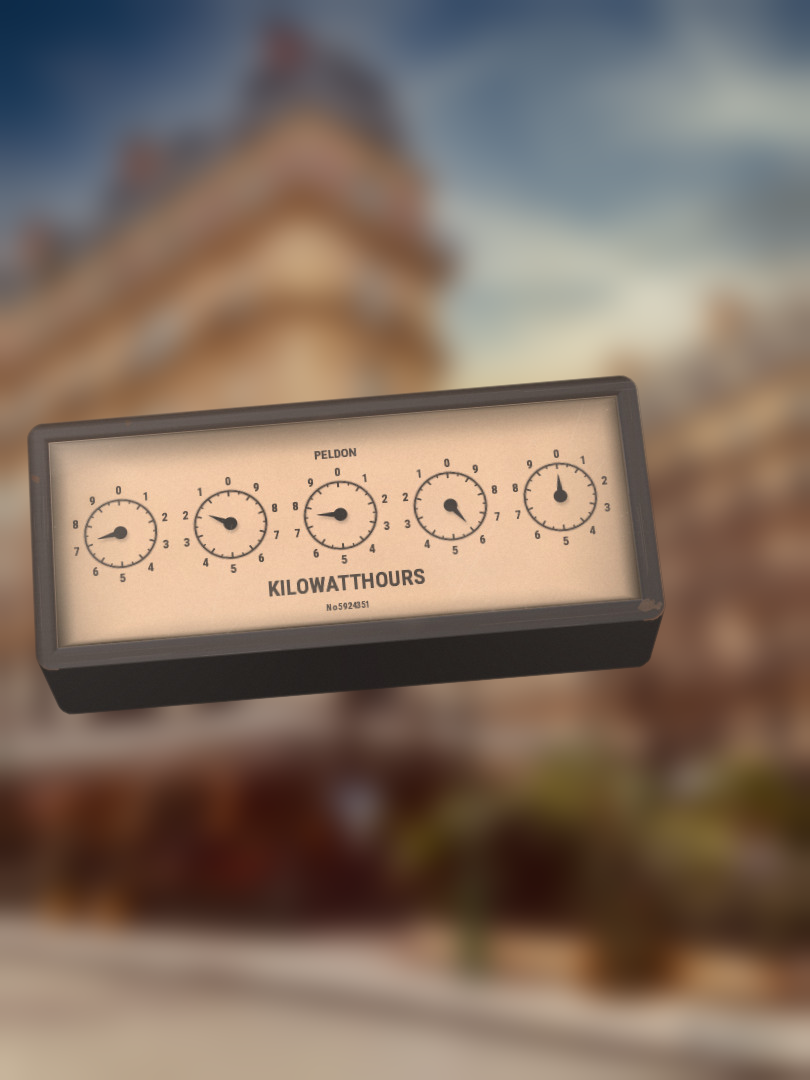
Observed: kWh 71760
